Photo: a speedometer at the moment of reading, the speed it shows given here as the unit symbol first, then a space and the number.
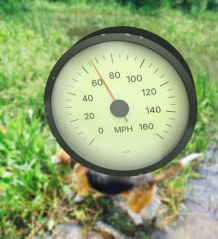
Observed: mph 67.5
